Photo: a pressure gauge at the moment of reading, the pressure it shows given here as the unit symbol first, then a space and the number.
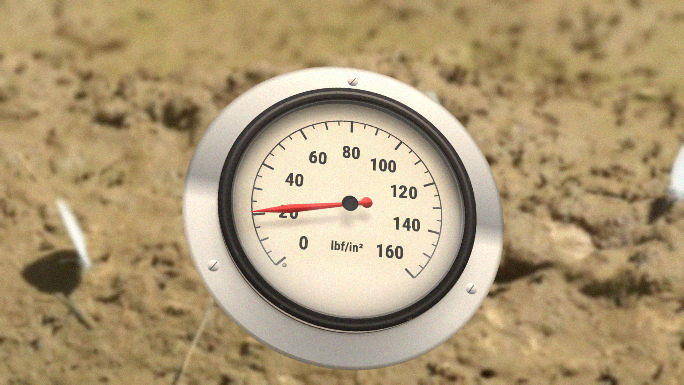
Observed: psi 20
